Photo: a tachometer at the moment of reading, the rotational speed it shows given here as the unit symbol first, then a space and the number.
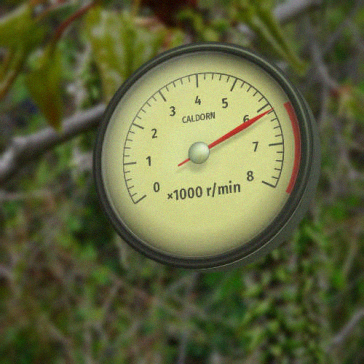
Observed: rpm 6200
